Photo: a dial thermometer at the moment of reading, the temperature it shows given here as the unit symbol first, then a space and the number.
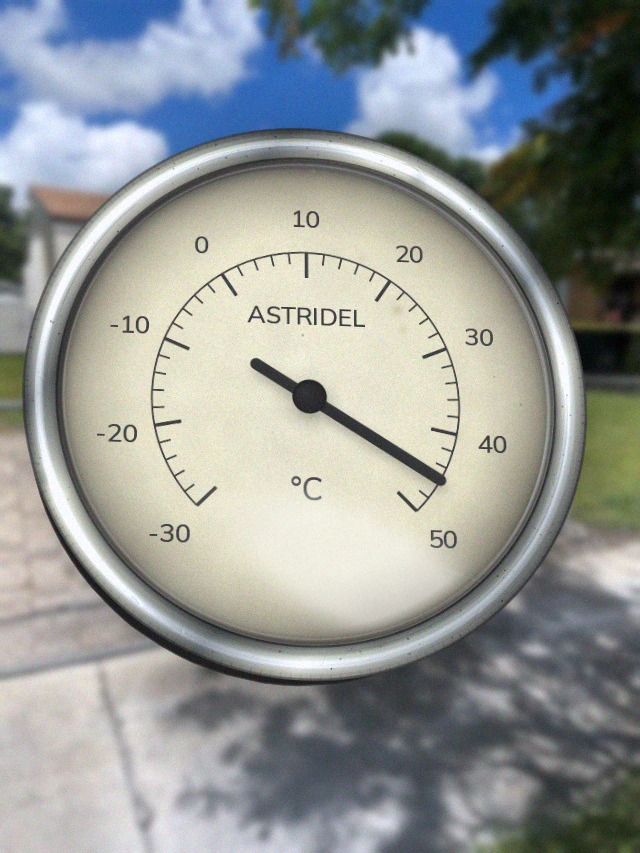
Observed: °C 46
